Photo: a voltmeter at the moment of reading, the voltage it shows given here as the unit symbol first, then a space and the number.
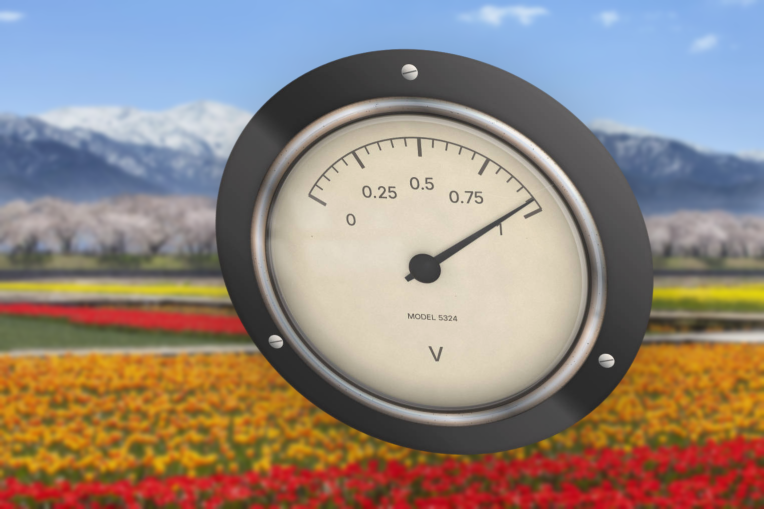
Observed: V 0.95
